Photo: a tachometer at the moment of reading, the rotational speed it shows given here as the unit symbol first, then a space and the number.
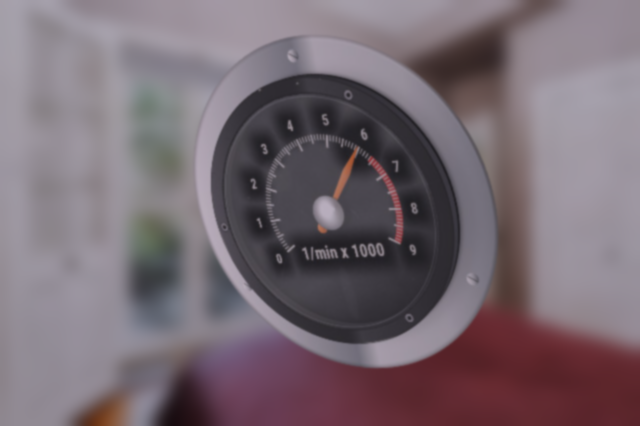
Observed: rpm 6000
